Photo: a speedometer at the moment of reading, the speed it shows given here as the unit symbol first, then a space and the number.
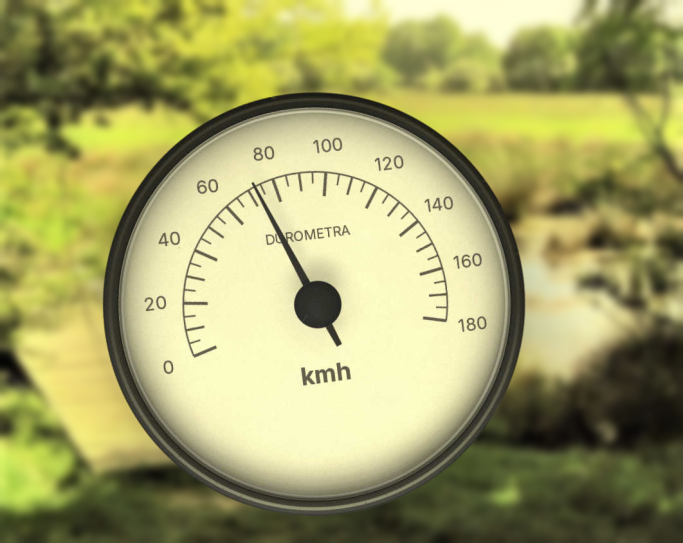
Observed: km/h 72.5
